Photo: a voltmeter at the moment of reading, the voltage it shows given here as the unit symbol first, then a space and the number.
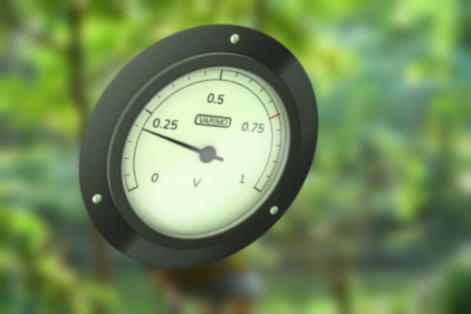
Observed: V 0.2
